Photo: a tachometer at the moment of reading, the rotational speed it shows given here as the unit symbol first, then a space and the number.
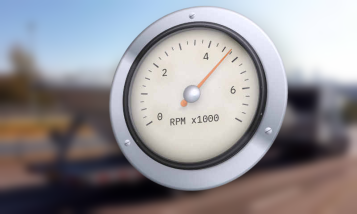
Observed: rpm 4750
